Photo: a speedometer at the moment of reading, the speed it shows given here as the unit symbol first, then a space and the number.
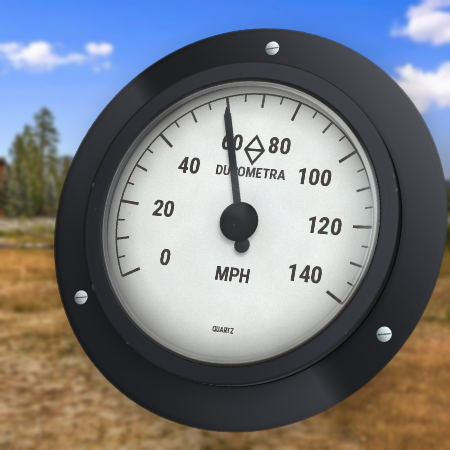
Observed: mph 60
